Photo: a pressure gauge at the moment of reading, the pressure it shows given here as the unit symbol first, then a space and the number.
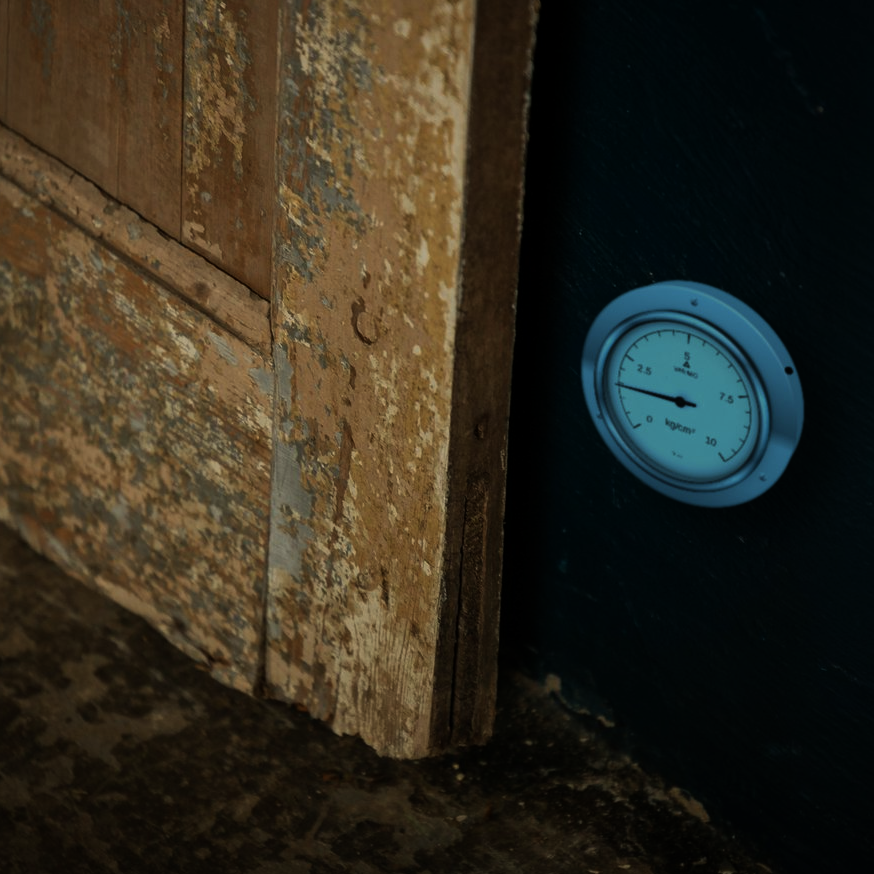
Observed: kg/cm² 1.5
